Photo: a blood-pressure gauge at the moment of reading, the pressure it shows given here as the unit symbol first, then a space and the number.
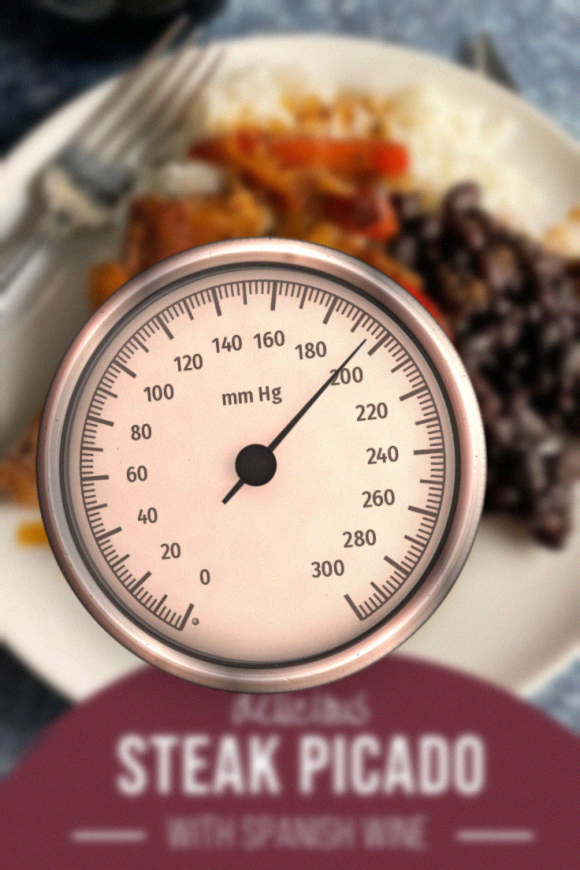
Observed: mmHg 196
